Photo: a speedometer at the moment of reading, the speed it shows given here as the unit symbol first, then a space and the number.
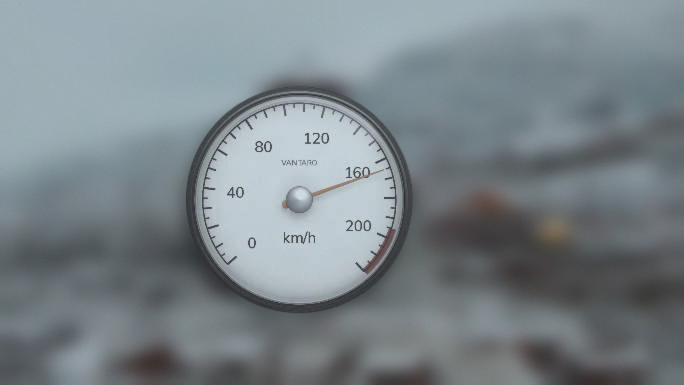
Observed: km/h 165
